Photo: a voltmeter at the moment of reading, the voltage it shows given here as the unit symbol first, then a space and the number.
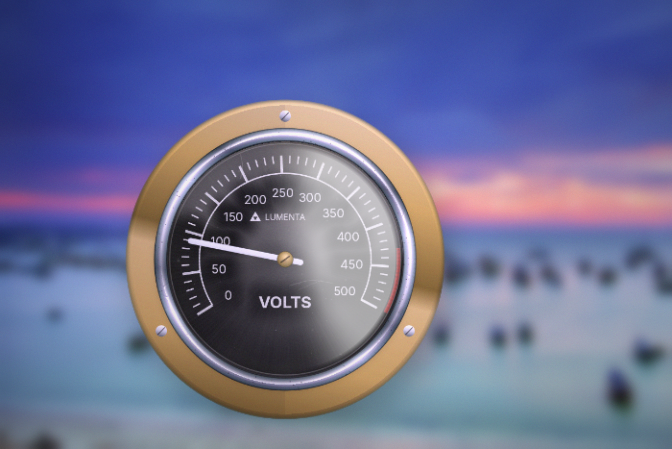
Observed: V 90
